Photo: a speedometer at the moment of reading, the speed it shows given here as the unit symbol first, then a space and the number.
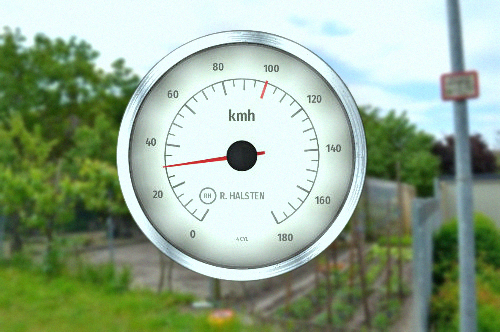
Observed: km/h 30
